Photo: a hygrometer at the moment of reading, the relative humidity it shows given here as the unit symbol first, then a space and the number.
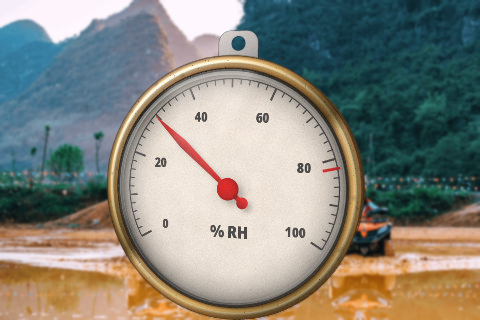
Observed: % 30
